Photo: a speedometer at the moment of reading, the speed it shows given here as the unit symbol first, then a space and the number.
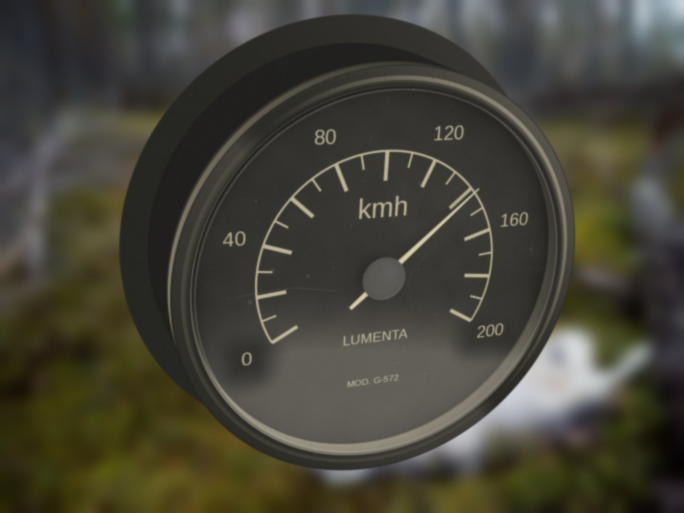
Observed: km/h 140
